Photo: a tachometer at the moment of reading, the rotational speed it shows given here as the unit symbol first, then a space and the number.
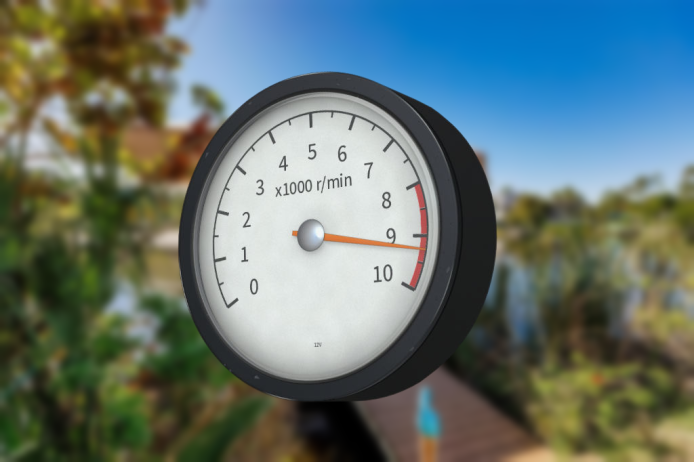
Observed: rpm 9250
